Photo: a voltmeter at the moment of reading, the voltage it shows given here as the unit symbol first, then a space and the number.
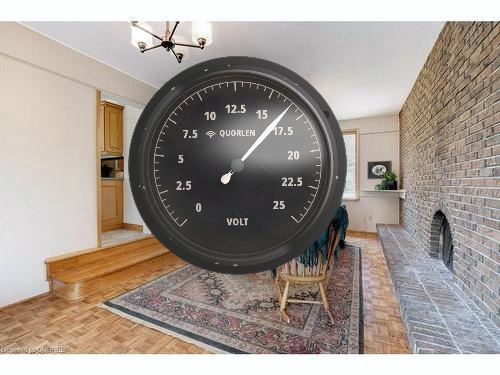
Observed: V 16.5
